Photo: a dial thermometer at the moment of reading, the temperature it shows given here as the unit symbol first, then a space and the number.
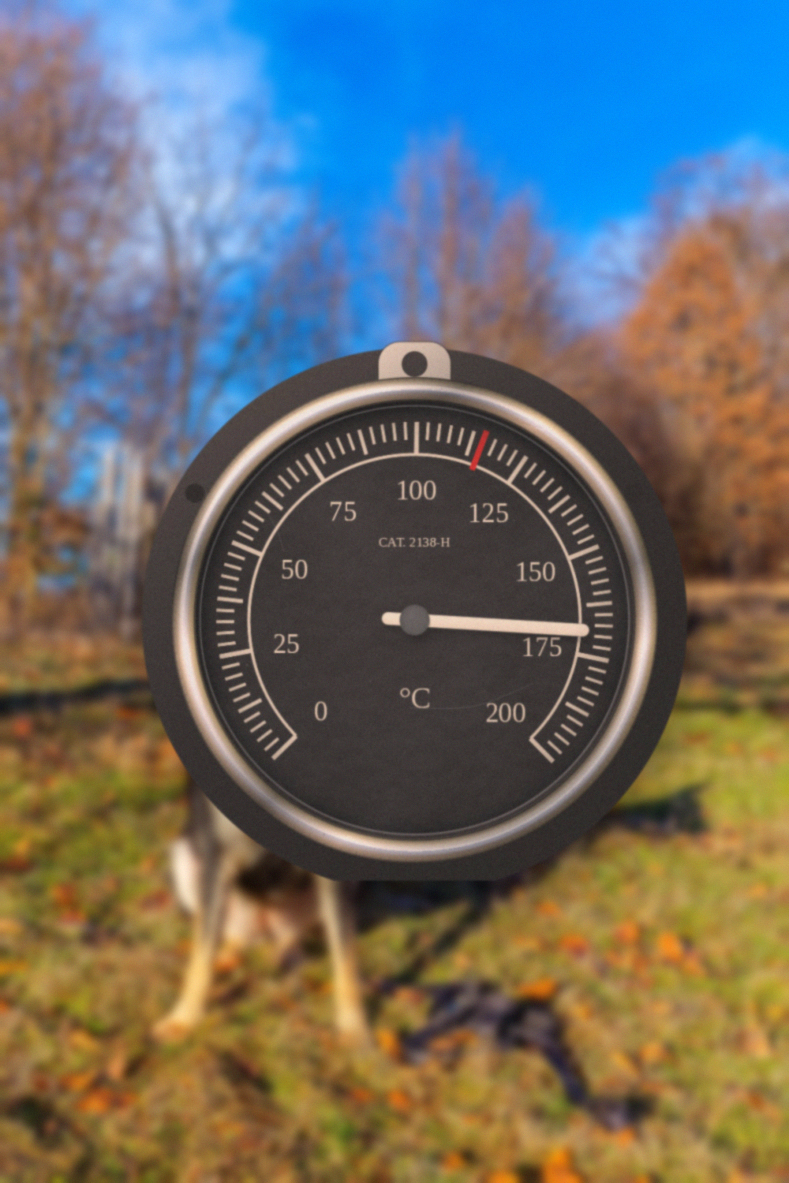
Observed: °C 168.75
